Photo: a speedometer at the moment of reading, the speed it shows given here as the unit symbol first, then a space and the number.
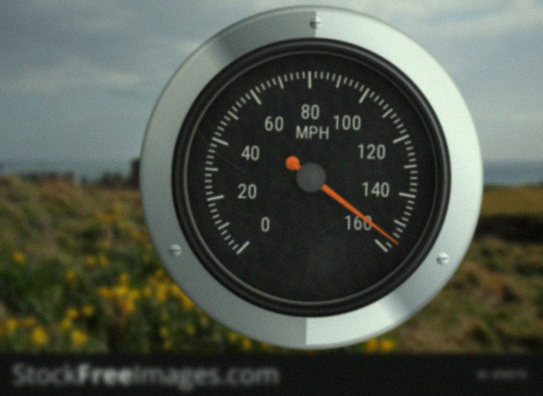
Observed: mph 156
